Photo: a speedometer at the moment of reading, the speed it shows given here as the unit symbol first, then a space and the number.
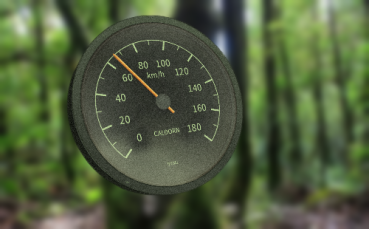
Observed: km/h 65
